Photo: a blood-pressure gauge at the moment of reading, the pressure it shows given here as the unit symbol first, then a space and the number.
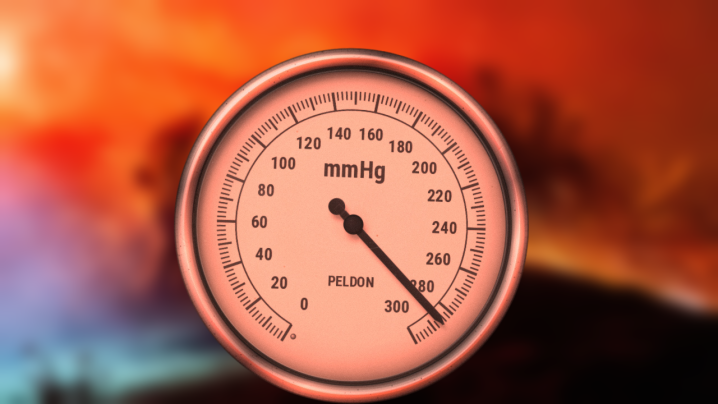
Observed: mmHg 286
